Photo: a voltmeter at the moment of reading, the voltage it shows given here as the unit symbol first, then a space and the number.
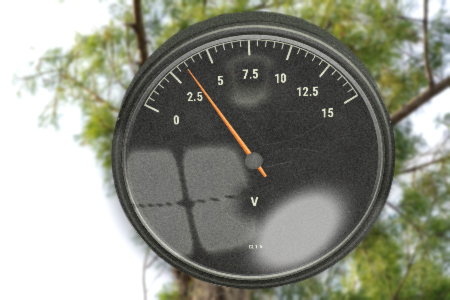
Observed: V 3.5
